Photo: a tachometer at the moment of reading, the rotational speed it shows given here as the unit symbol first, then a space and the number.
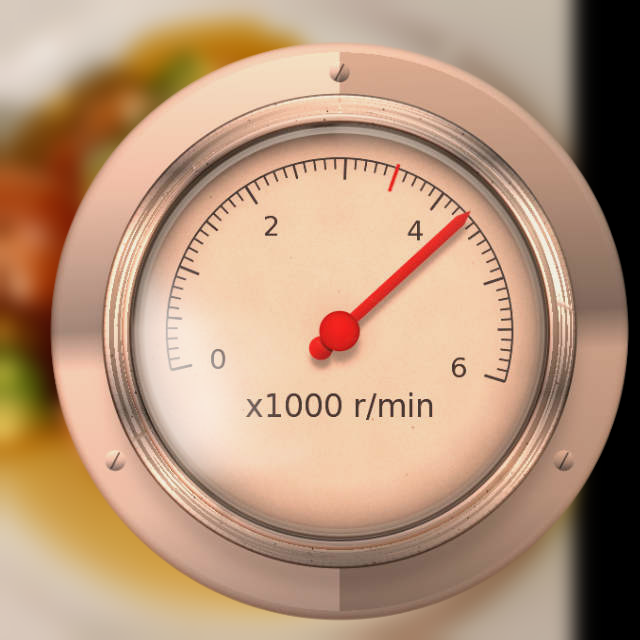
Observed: rpm 4300
